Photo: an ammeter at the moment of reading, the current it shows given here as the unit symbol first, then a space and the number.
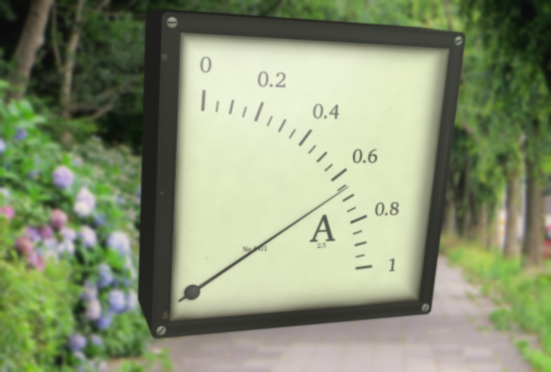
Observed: A 0.65
